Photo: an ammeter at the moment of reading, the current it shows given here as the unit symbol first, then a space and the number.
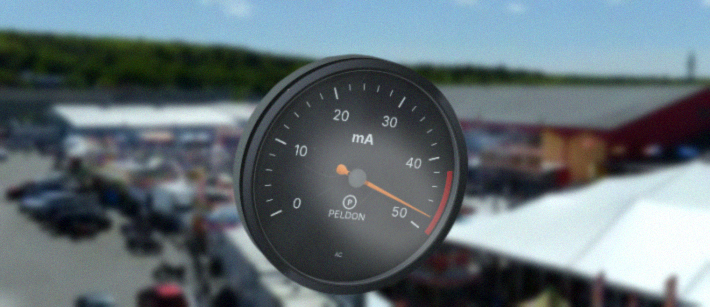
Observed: mA 48
